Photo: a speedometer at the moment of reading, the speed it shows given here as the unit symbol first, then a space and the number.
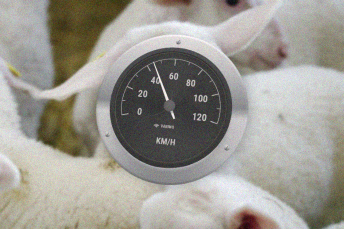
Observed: km/h 45
